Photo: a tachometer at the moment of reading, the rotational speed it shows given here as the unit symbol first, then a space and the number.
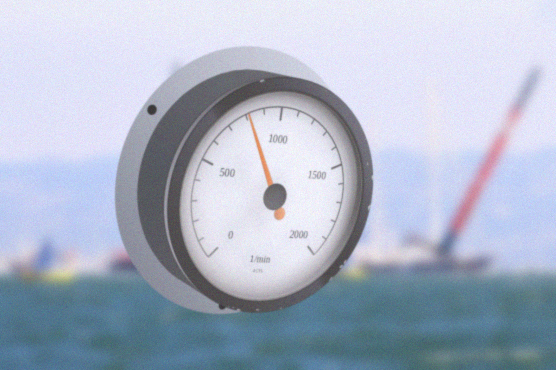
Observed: rpm 800
